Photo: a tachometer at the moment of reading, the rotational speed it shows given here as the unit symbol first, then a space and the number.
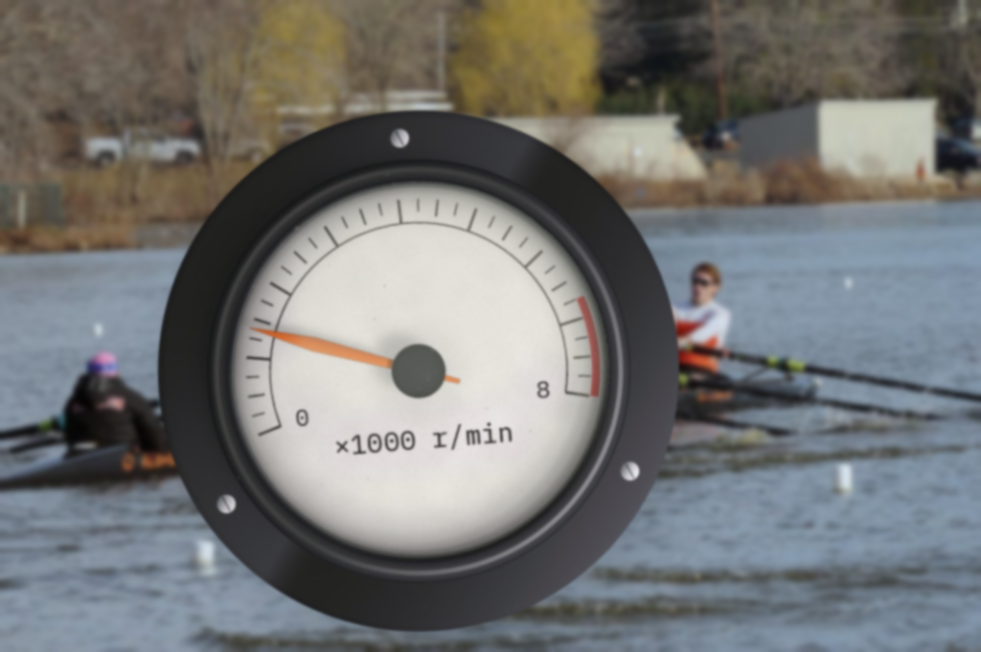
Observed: rpm 1375
